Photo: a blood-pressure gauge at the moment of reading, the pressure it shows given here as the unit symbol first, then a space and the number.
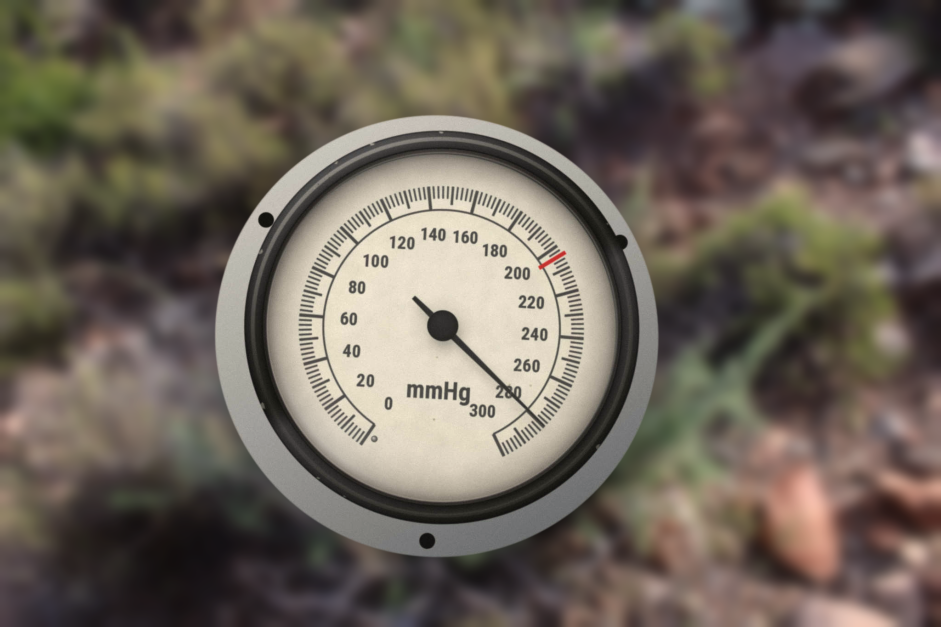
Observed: mmHg 280
